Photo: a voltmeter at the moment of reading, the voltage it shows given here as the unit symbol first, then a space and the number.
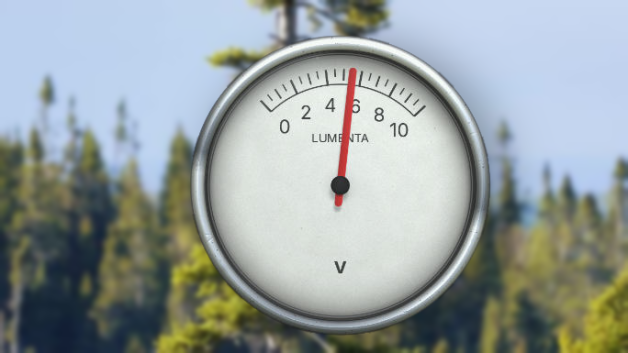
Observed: V 5.5
